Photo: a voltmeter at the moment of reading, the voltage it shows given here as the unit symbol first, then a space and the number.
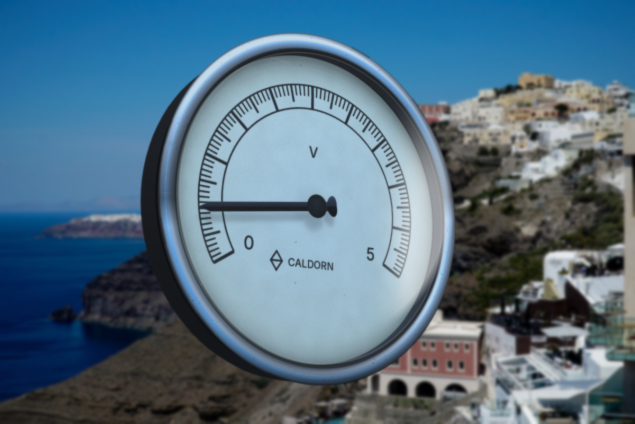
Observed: V 0.5
